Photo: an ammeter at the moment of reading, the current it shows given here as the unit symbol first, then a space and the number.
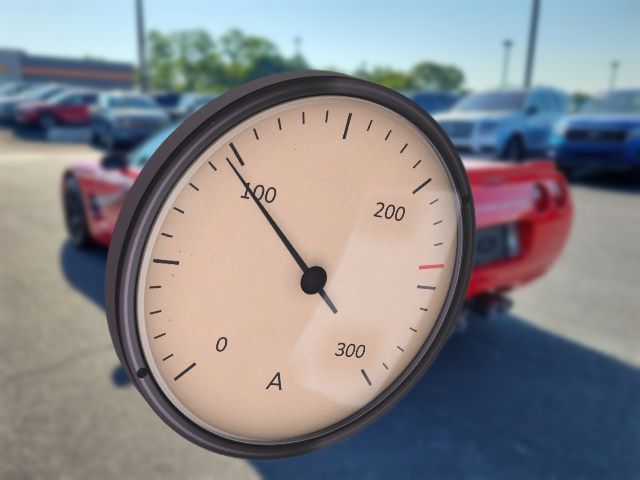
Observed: A 95
